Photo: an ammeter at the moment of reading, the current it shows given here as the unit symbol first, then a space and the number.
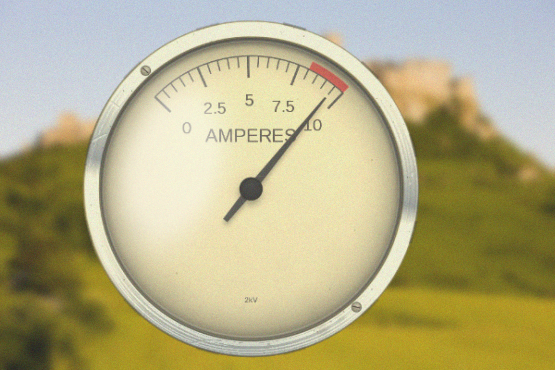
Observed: A 9.5
